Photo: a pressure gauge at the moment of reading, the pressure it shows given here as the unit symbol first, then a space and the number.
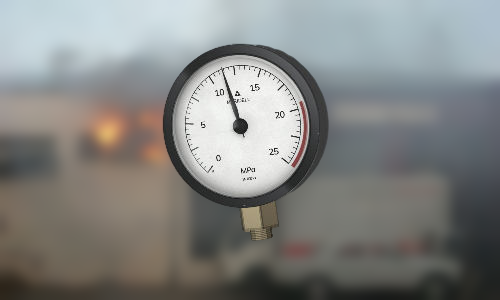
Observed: MPa 11.5
